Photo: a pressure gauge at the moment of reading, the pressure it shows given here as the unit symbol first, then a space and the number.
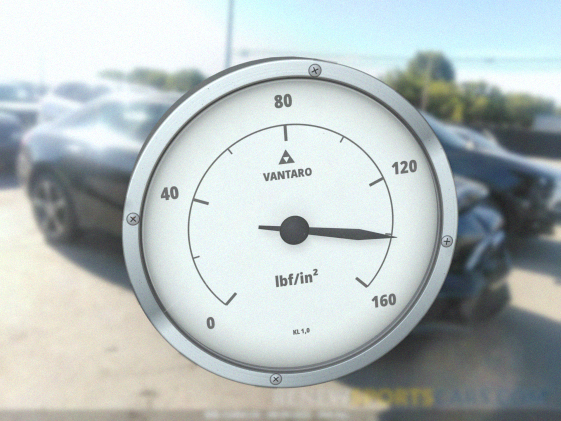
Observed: psi 140
